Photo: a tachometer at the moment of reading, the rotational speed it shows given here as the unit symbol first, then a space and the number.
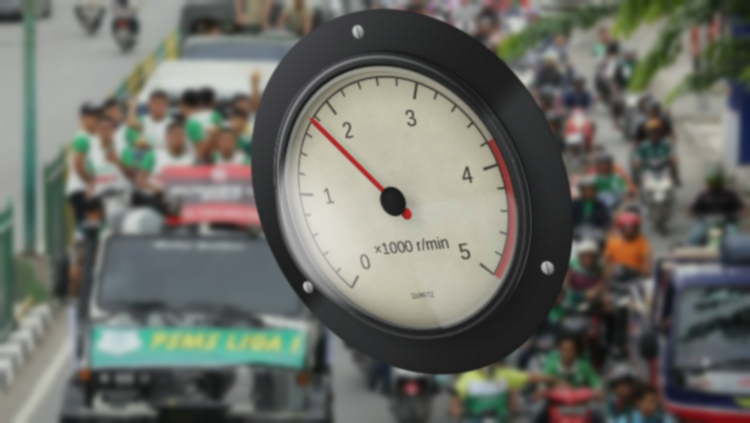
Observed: rpm 1800
